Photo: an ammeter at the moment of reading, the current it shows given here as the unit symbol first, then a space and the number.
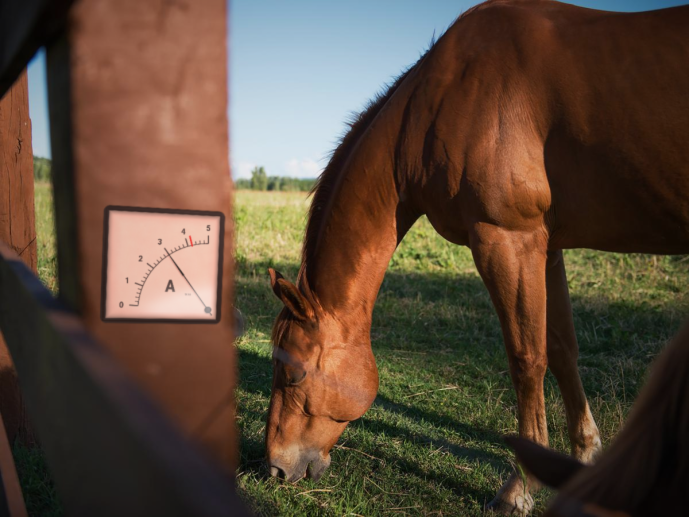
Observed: A 3
